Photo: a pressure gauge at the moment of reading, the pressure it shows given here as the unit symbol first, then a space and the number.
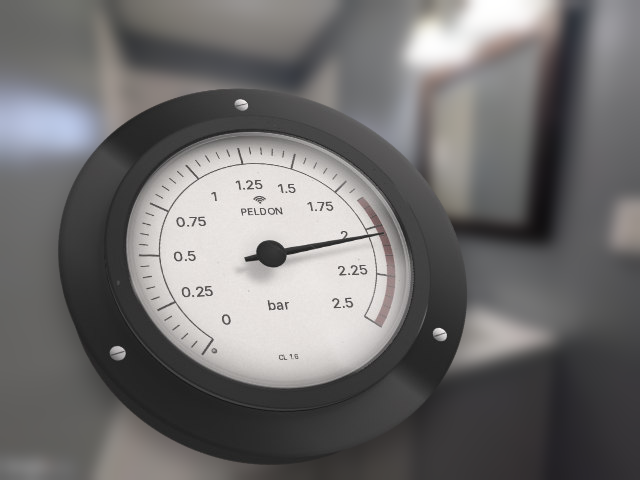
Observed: bar 2.05
